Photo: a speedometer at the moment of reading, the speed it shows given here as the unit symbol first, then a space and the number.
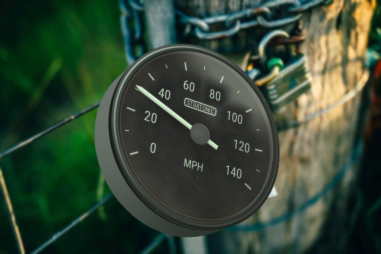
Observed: mph 30
